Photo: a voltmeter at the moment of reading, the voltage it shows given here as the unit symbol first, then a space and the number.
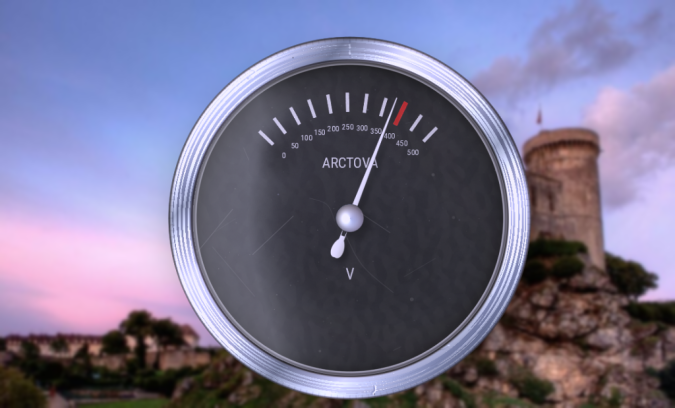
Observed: V 375
